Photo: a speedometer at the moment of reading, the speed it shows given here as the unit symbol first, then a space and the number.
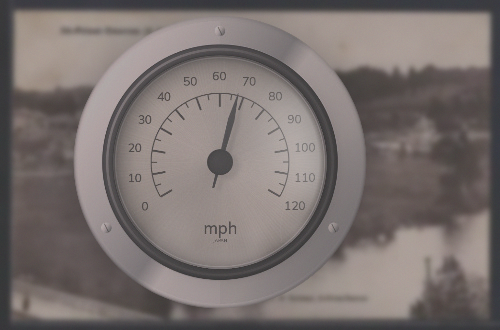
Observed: mph 67.5
